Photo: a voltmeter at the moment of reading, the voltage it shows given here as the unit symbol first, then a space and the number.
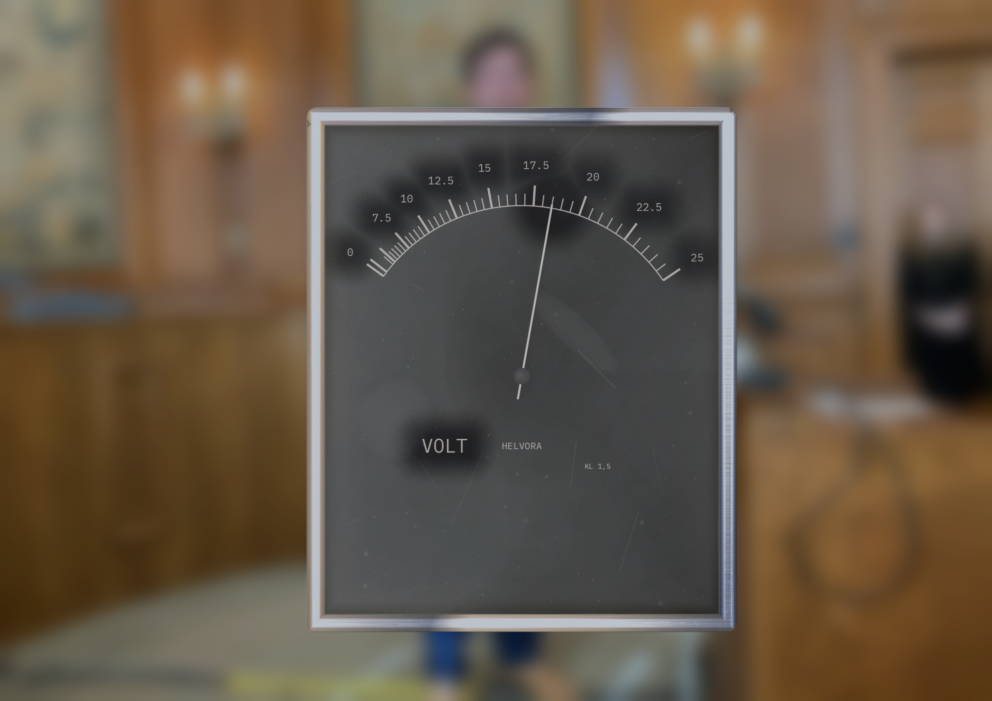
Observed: V 18.5
